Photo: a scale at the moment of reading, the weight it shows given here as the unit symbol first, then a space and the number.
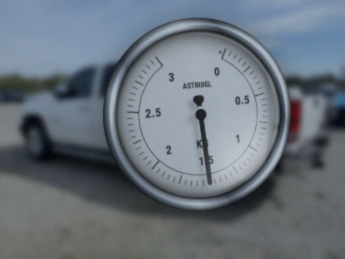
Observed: kg 1.5
